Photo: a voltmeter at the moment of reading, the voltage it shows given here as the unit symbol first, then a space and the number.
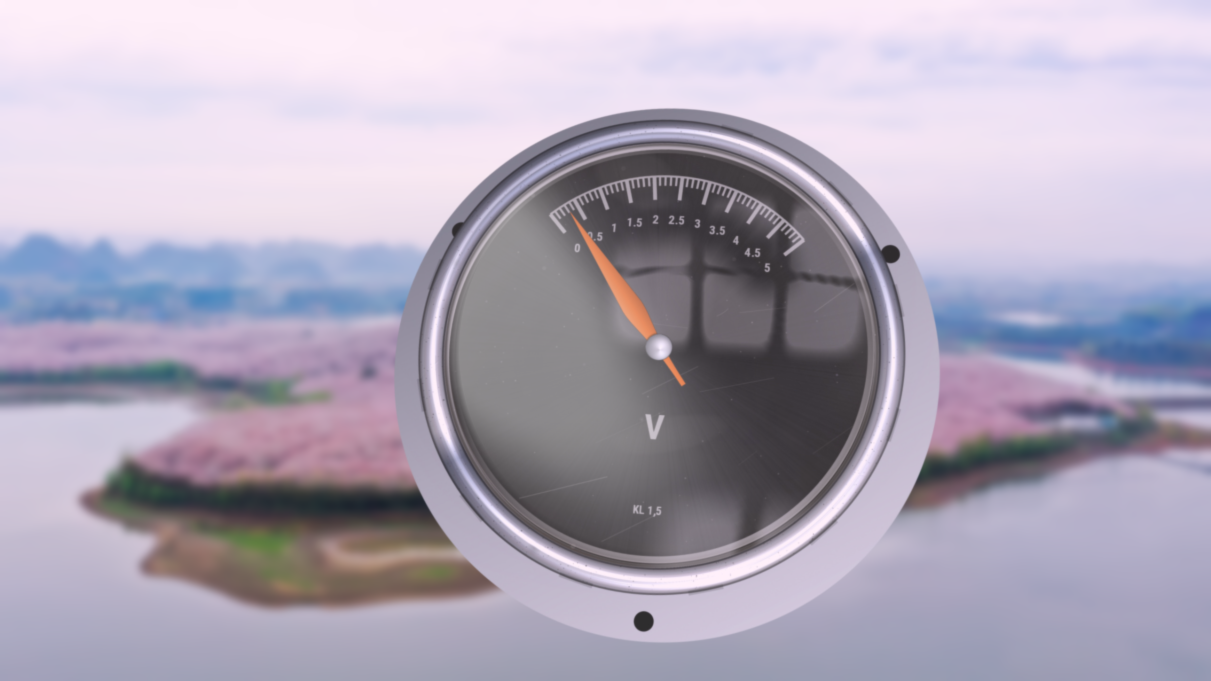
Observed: V 0.3
